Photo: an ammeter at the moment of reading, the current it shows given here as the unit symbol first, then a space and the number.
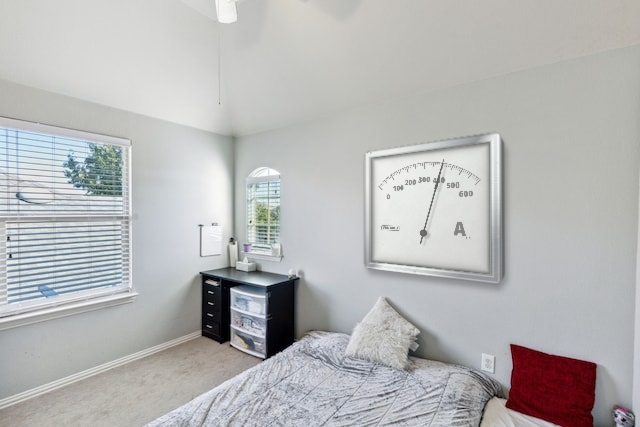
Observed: A 400
